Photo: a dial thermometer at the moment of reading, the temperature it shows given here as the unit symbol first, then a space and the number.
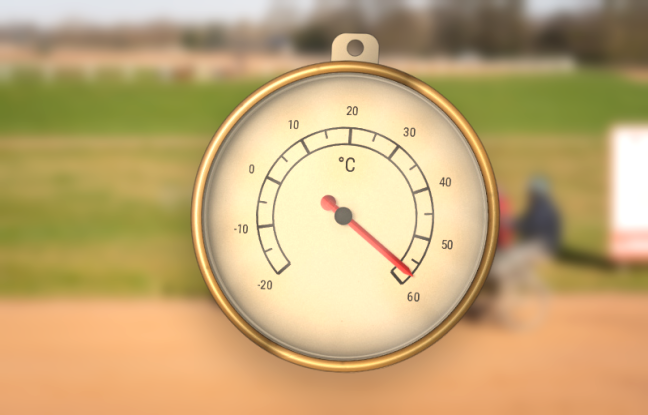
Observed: °C 57.5
